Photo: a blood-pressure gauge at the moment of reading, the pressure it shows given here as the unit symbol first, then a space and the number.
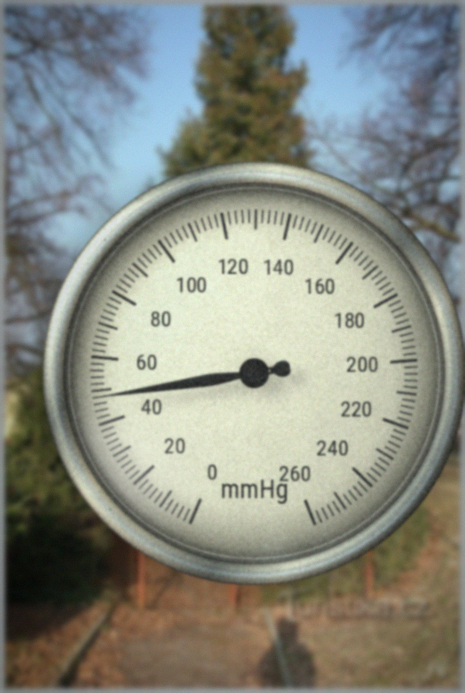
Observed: mmHg 48
